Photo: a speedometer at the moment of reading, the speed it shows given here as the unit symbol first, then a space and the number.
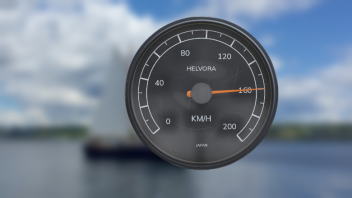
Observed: km/h 160
